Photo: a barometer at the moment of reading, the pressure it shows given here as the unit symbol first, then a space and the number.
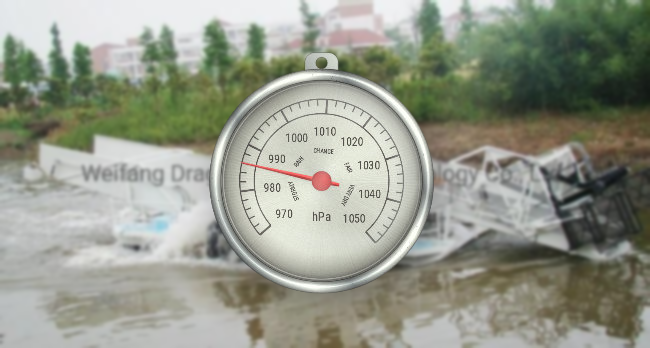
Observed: hPa 986
